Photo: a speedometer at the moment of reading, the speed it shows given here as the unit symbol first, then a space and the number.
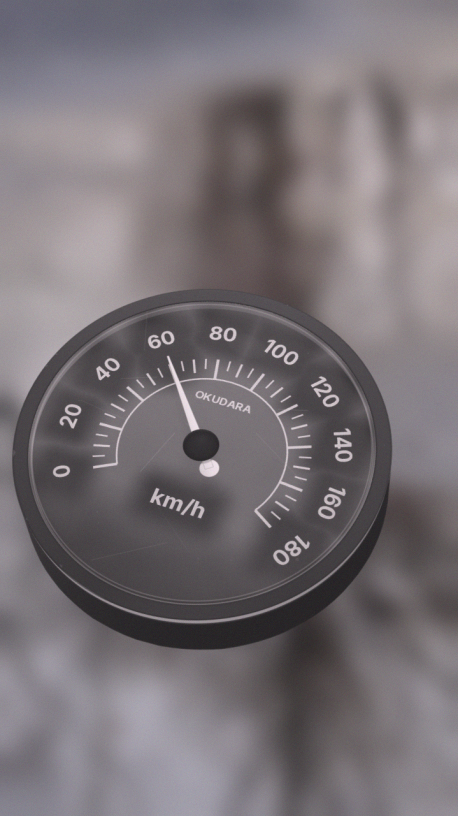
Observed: km/h 60
